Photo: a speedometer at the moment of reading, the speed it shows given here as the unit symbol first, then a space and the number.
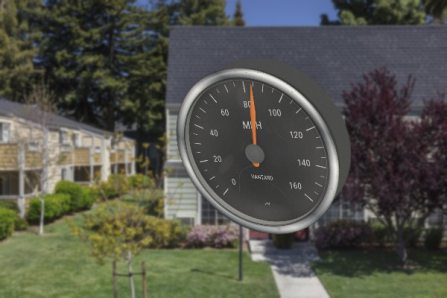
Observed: mph 85
